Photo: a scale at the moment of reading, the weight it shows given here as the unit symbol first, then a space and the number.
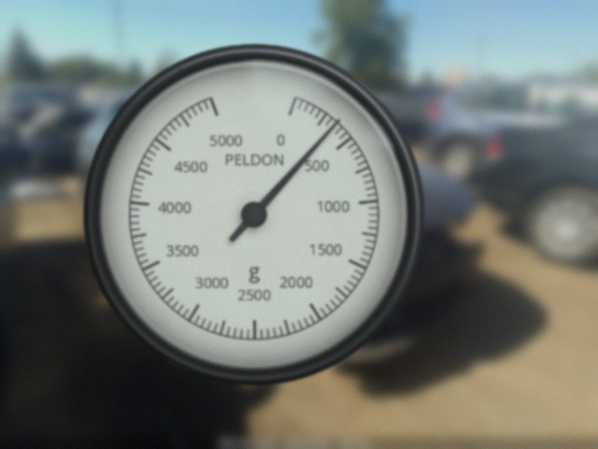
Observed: g 350
